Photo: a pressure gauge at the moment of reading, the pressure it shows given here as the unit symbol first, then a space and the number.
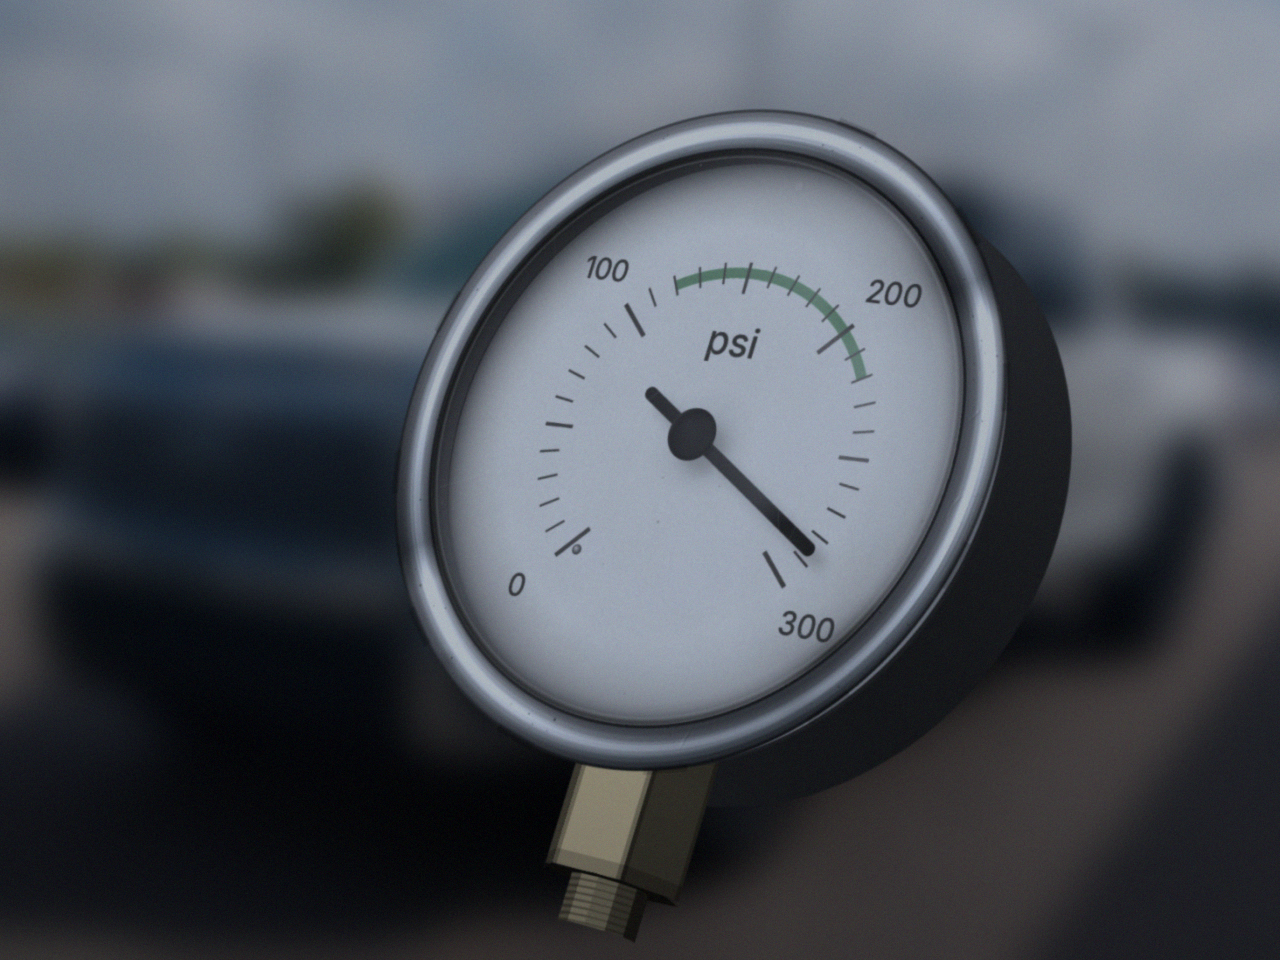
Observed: psi 285
